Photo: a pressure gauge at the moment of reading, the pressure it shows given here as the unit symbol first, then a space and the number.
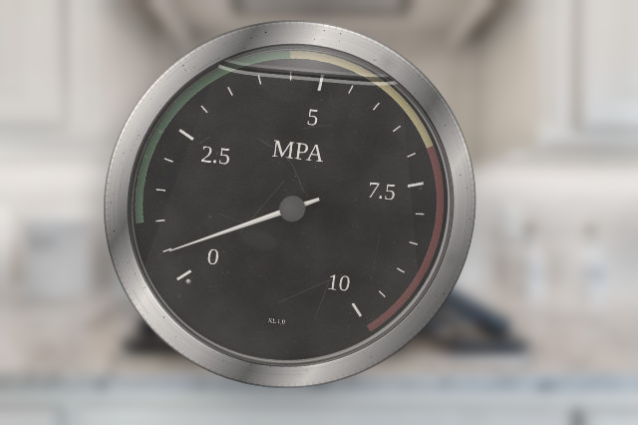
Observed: MPa 0.5
